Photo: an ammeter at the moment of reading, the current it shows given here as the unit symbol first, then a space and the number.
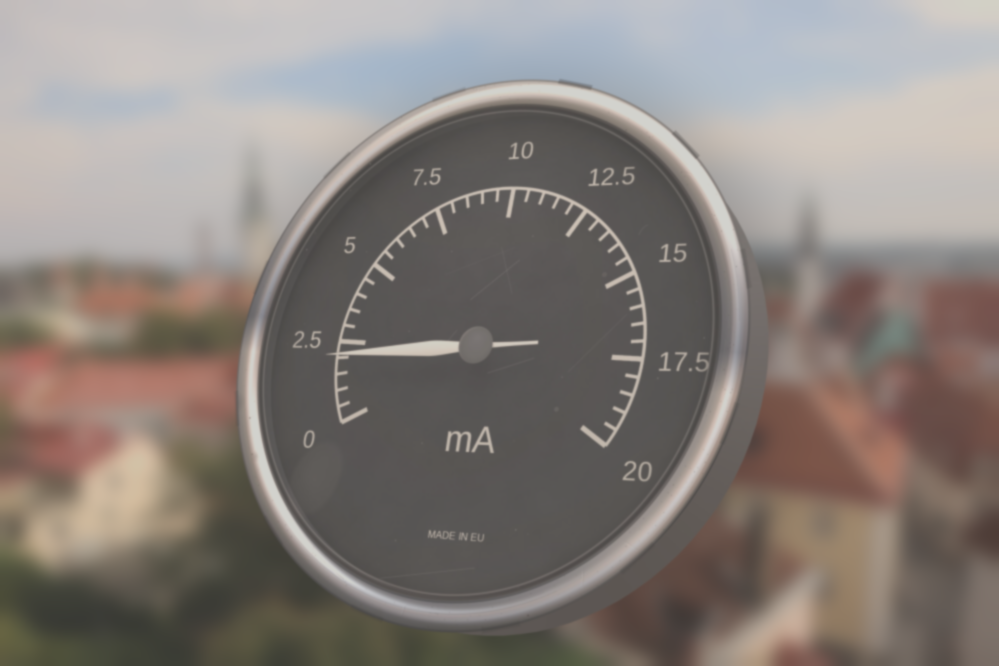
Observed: mA 2
